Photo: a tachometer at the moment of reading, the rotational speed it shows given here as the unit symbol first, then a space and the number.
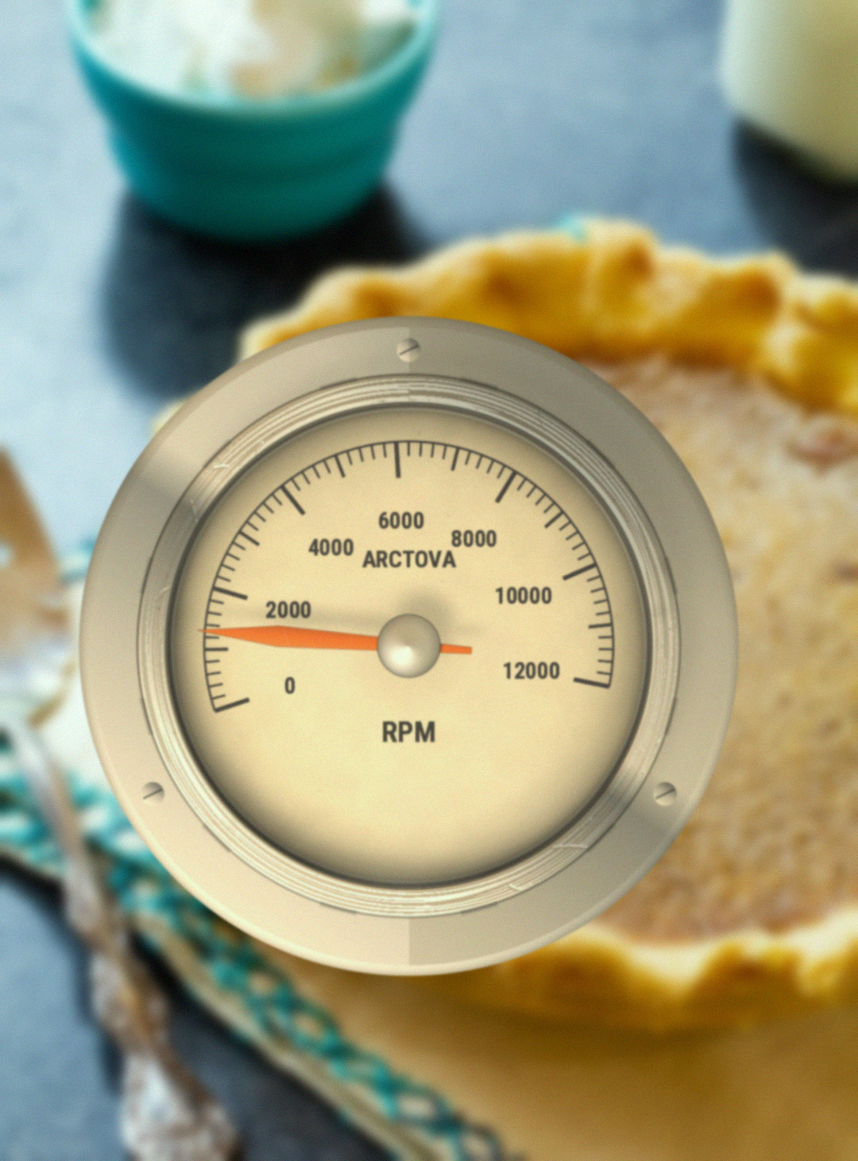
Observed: rpm 1300
